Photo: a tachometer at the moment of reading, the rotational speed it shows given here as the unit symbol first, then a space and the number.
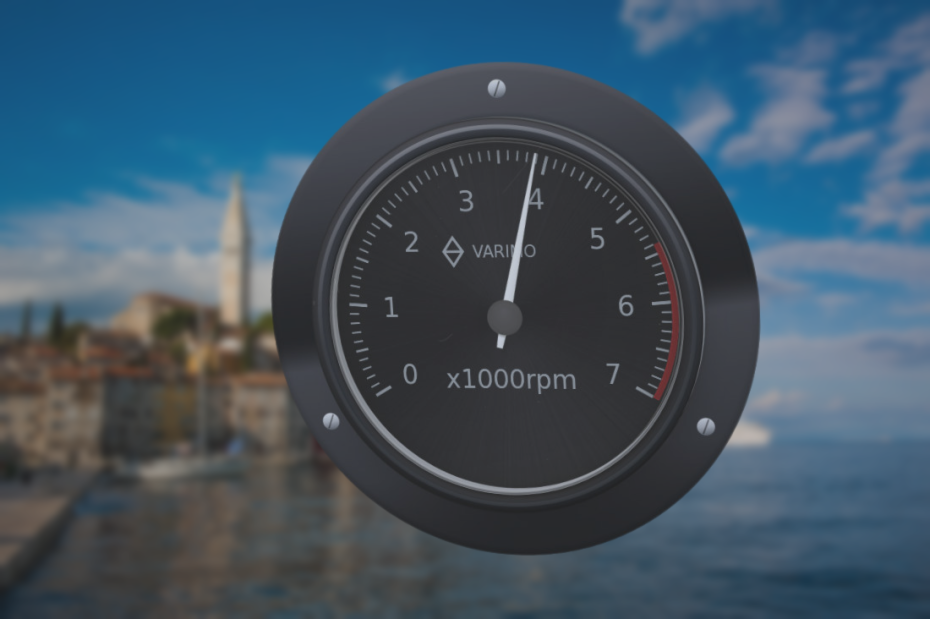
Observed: rpm 3900
